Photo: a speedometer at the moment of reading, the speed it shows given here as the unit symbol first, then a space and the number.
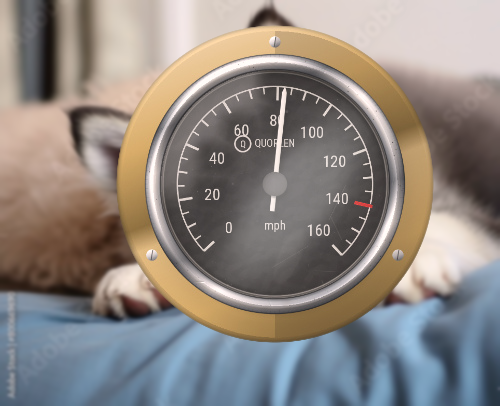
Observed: mph 82.5
